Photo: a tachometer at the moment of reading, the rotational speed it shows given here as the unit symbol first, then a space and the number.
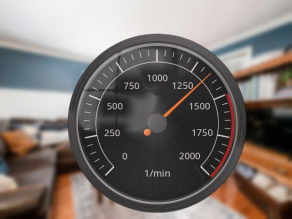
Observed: rpm 1350
